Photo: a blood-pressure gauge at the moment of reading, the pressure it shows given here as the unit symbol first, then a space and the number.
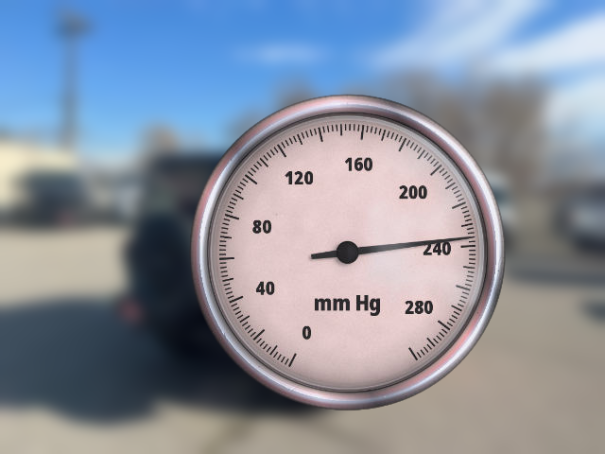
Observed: mmHg 236
